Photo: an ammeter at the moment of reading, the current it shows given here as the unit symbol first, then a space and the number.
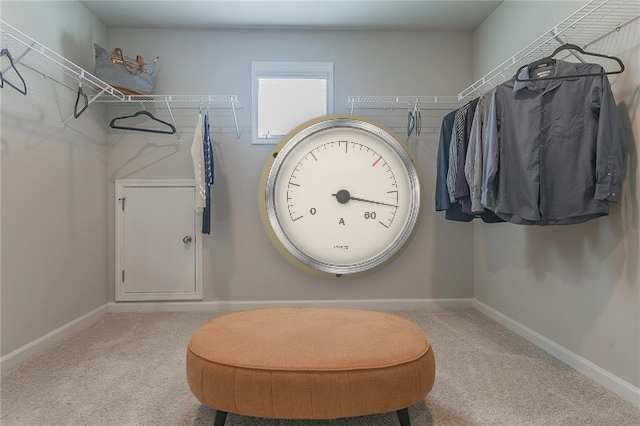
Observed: A 54
